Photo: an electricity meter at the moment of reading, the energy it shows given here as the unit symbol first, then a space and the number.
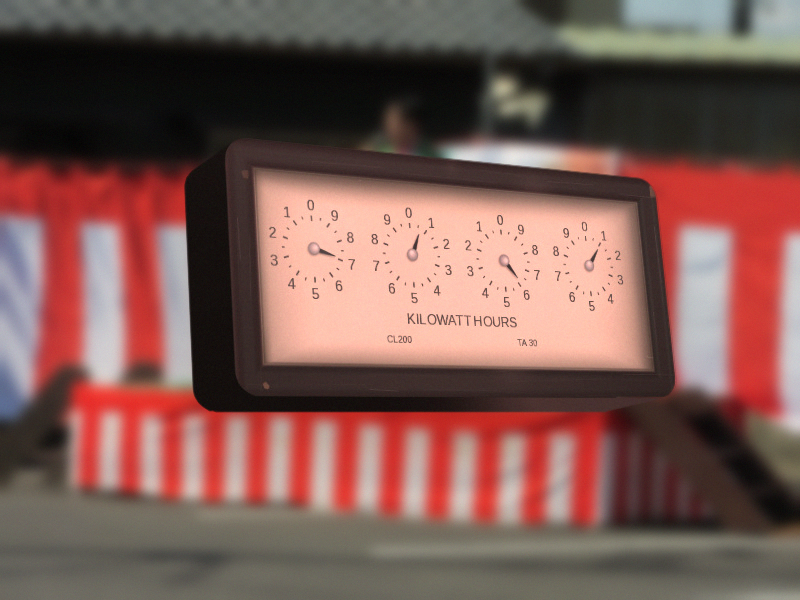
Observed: kWh 7061
